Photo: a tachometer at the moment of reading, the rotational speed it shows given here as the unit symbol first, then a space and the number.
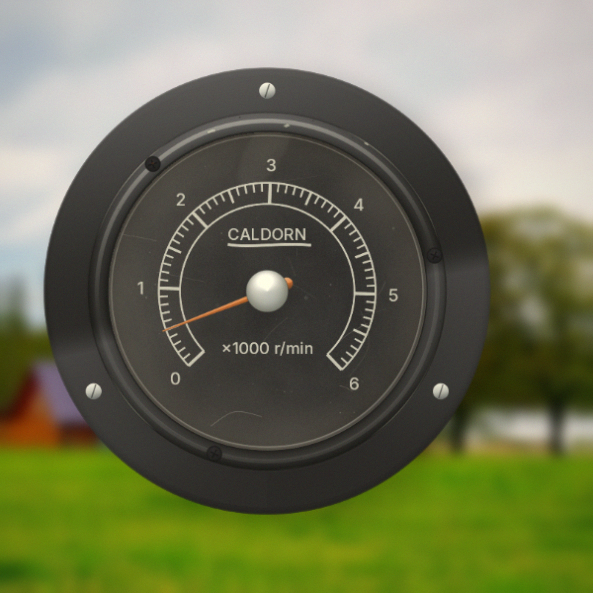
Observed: rpm 500
